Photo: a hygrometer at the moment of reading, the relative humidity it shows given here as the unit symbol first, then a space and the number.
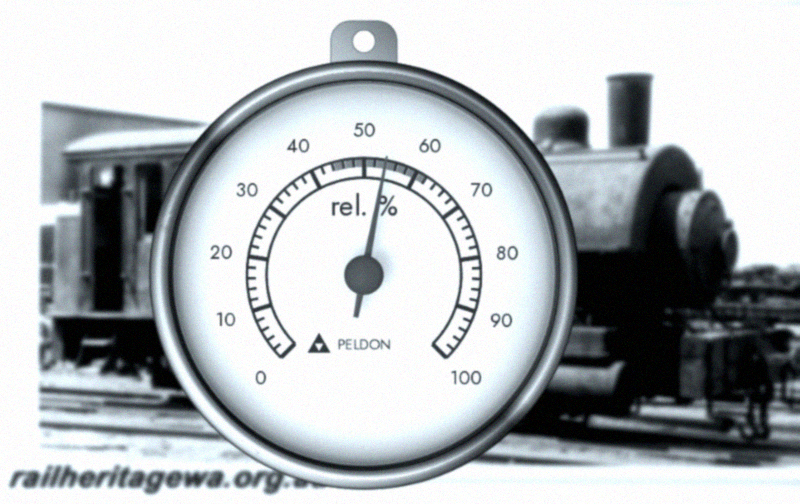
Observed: % 54
